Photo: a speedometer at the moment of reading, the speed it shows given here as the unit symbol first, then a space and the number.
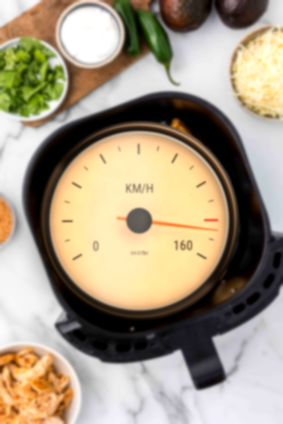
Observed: km/h 145
